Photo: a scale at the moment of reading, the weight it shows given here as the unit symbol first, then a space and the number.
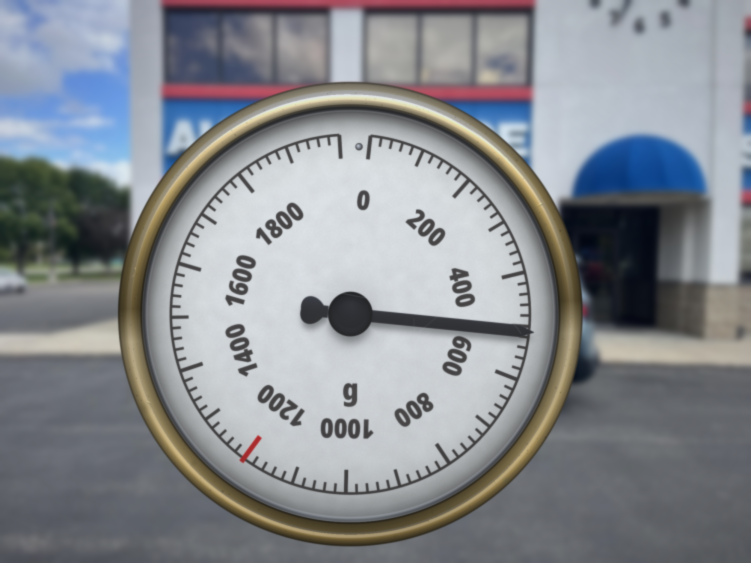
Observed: g 510
